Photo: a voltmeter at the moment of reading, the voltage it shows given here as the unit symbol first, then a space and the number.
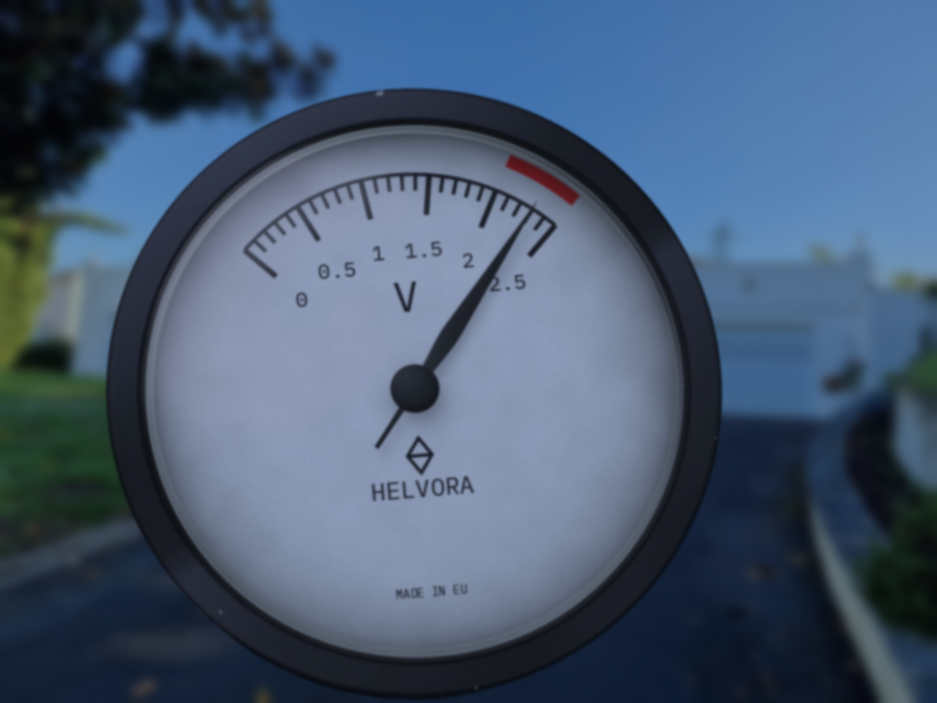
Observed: V 2.3
